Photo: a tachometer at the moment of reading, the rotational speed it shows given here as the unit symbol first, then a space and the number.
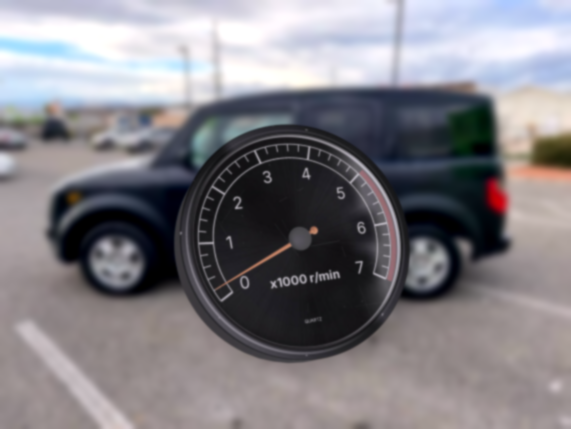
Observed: rpm 200
